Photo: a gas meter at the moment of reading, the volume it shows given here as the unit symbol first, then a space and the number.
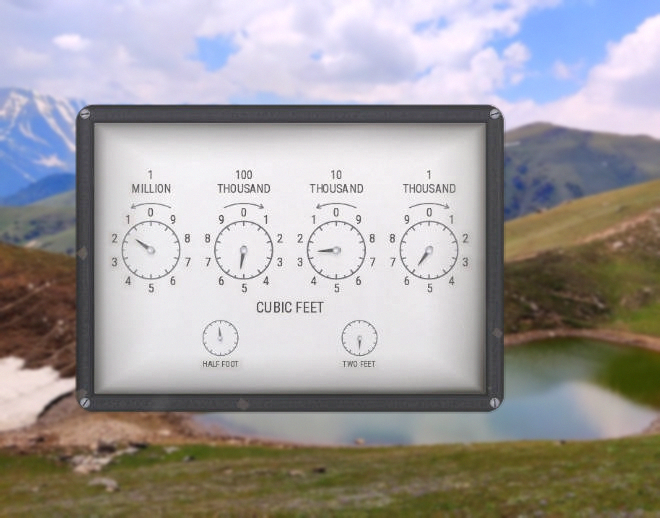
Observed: ft³ 152600
